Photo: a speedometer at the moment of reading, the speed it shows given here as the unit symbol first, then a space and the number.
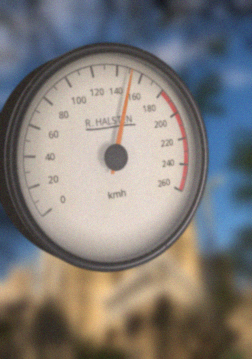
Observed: km/h 150
